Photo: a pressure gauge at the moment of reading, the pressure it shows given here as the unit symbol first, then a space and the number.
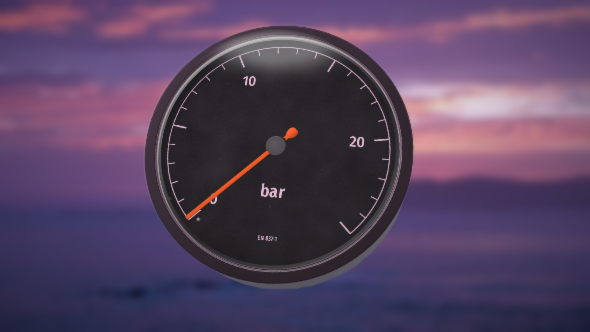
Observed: bar 0
